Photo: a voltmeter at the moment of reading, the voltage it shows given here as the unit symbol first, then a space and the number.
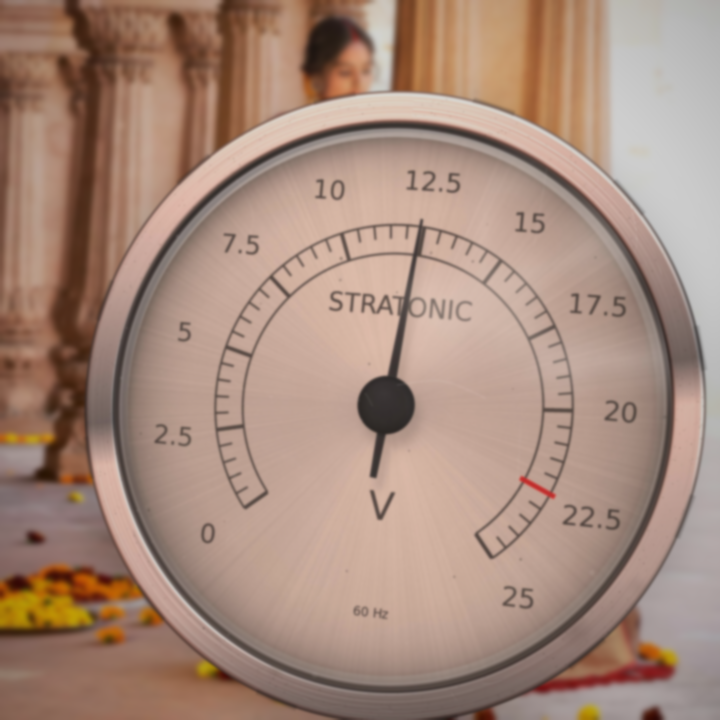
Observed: V 12.5
